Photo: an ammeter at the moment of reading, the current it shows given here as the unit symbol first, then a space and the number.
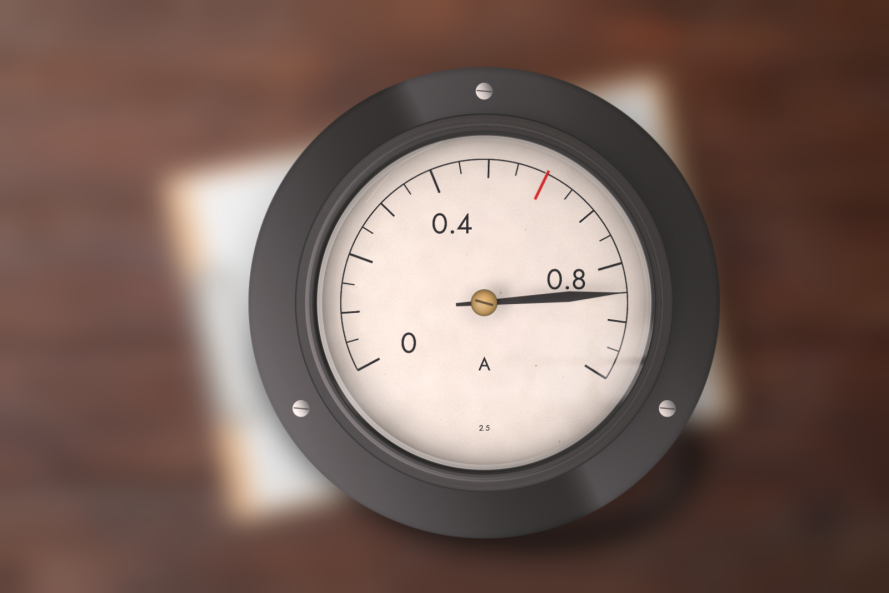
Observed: A 0.85
